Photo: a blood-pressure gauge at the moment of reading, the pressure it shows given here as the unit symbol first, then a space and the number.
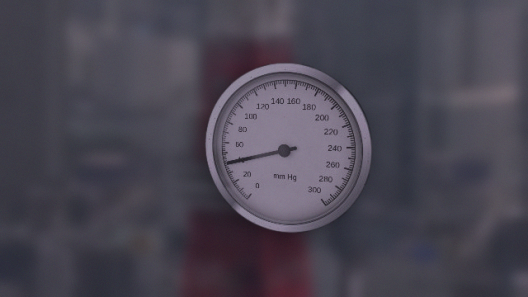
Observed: mmHg 40
